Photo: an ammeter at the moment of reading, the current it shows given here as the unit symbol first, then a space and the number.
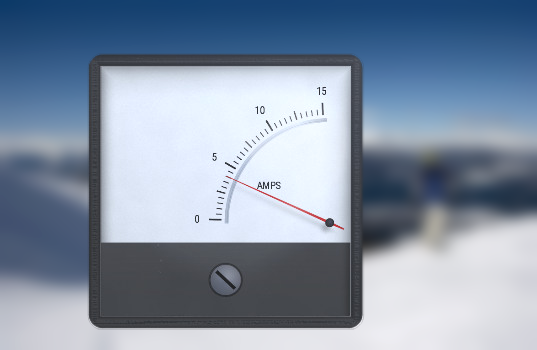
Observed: A 4
